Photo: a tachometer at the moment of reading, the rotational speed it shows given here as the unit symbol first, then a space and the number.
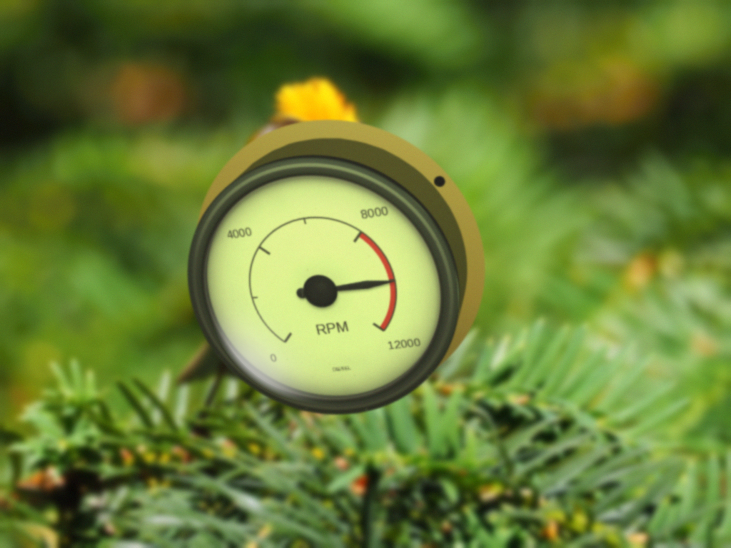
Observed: rpm 10000
